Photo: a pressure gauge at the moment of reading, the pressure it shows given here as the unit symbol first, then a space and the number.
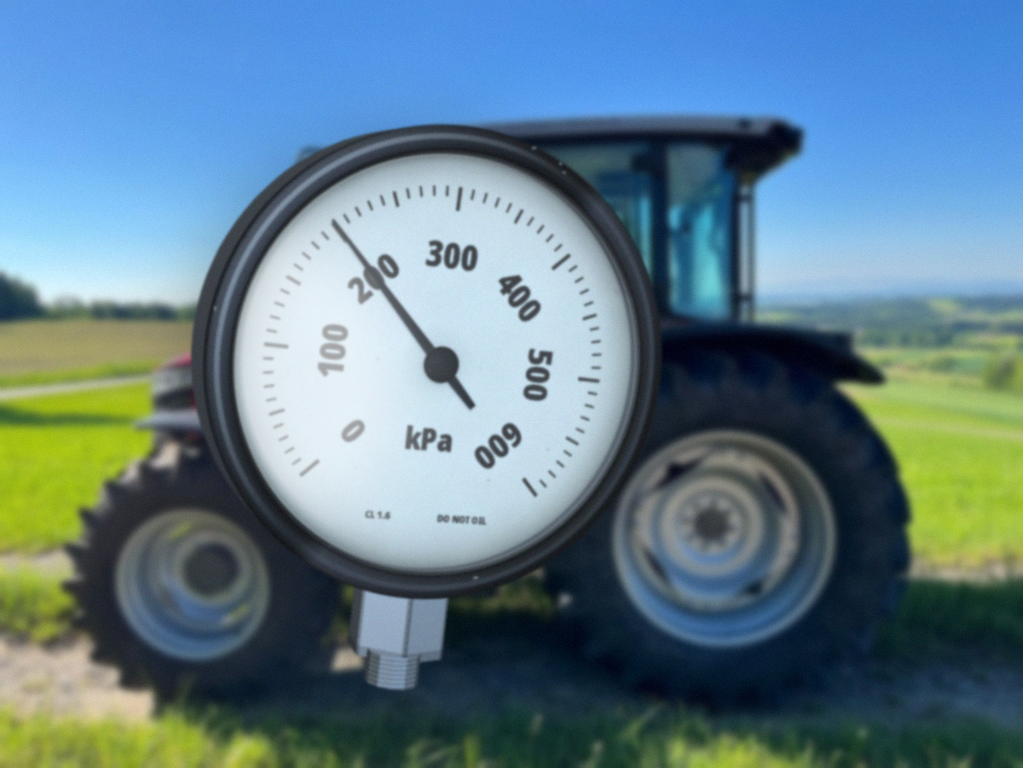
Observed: kPa 200
